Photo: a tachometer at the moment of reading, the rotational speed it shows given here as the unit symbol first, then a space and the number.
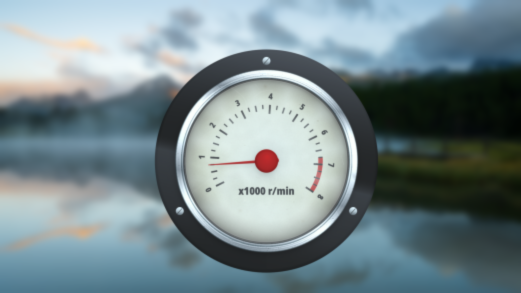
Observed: rpm 750
